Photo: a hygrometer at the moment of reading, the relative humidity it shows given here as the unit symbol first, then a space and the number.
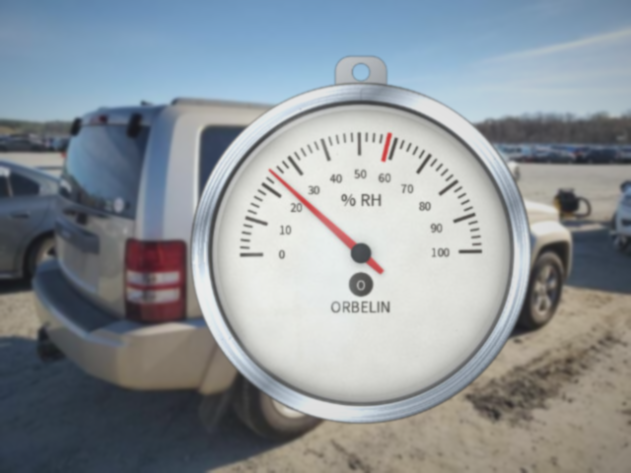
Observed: % 24
